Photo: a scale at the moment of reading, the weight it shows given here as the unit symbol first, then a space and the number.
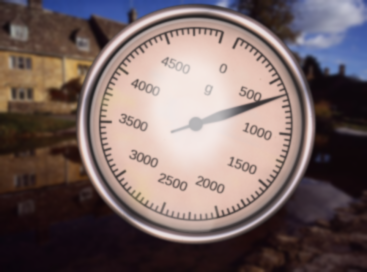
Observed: g 650
